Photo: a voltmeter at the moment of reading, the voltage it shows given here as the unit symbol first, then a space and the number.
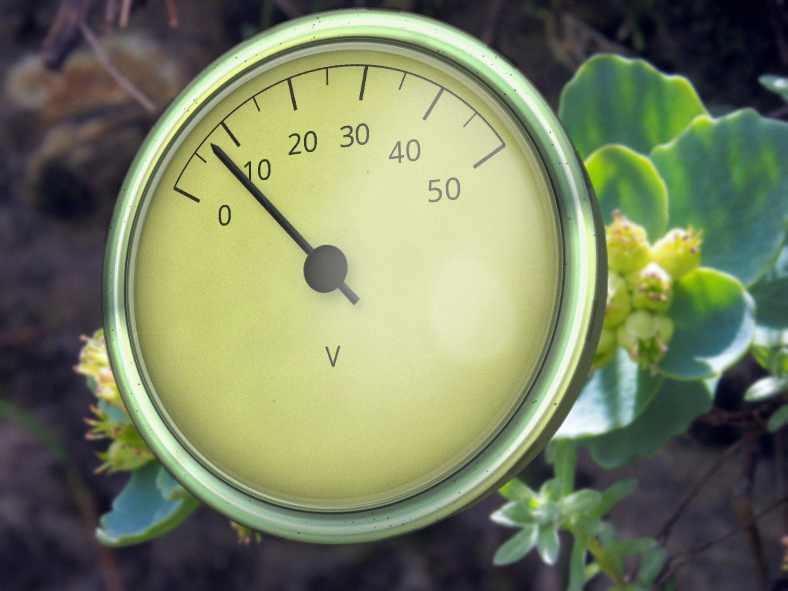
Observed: V 7.5
